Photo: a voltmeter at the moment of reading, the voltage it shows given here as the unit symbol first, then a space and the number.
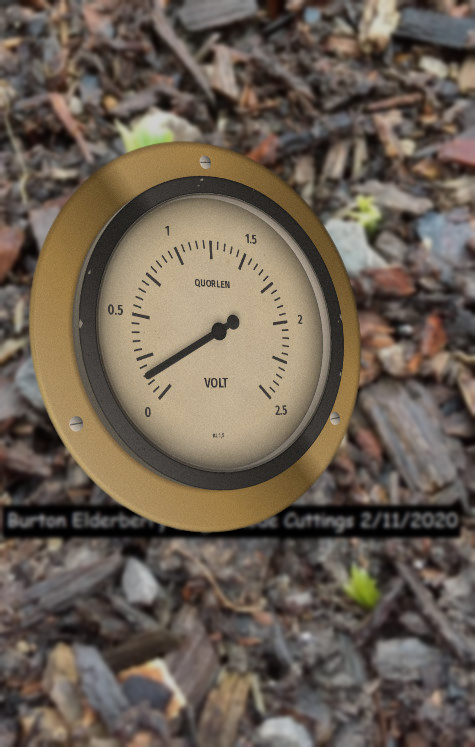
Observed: V 0.15
